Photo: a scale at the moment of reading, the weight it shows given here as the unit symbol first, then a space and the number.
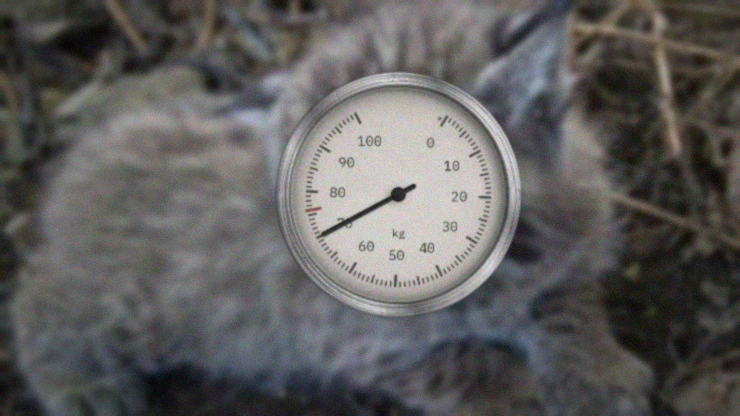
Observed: kg 70
